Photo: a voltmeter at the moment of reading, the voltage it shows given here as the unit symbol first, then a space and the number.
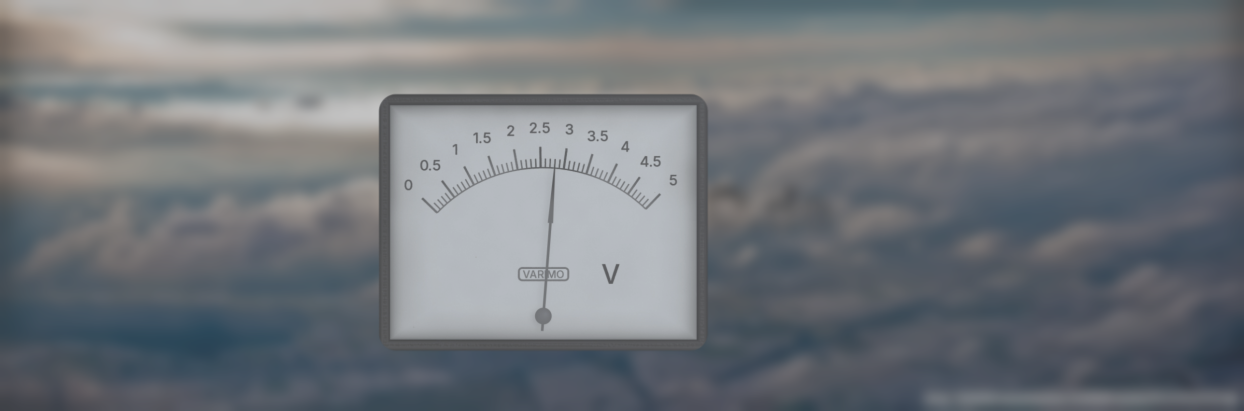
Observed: V 2.8
